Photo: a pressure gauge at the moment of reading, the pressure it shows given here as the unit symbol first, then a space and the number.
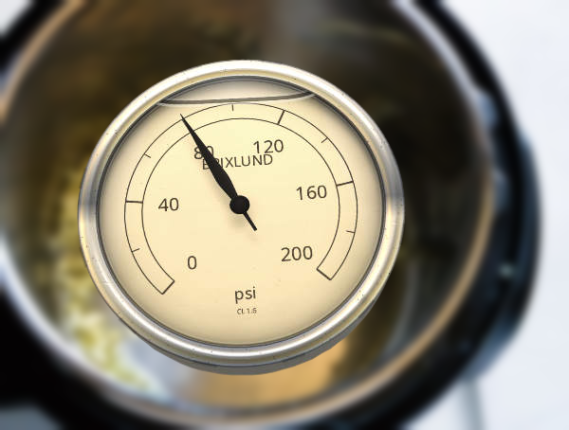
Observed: psi 80
